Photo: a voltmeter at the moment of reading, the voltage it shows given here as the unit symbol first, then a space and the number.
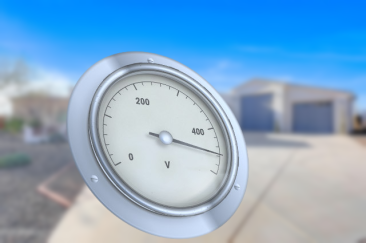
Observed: V 460
